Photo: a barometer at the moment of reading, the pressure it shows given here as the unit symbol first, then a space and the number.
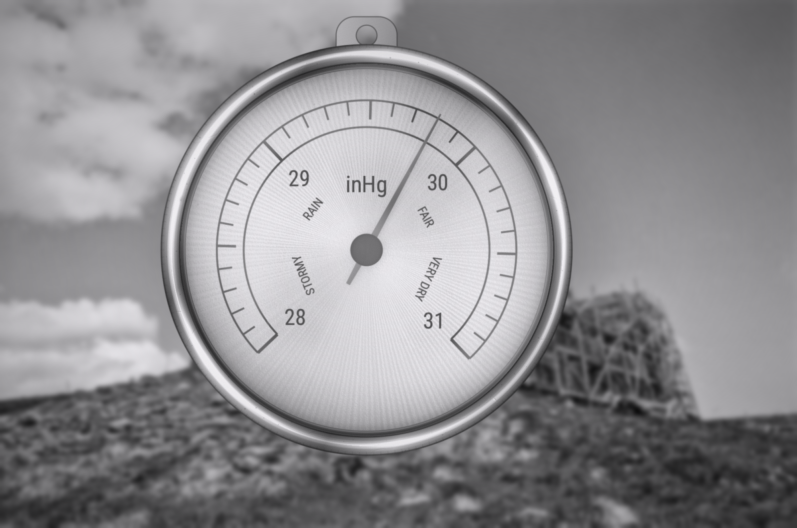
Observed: inHg 29.8
